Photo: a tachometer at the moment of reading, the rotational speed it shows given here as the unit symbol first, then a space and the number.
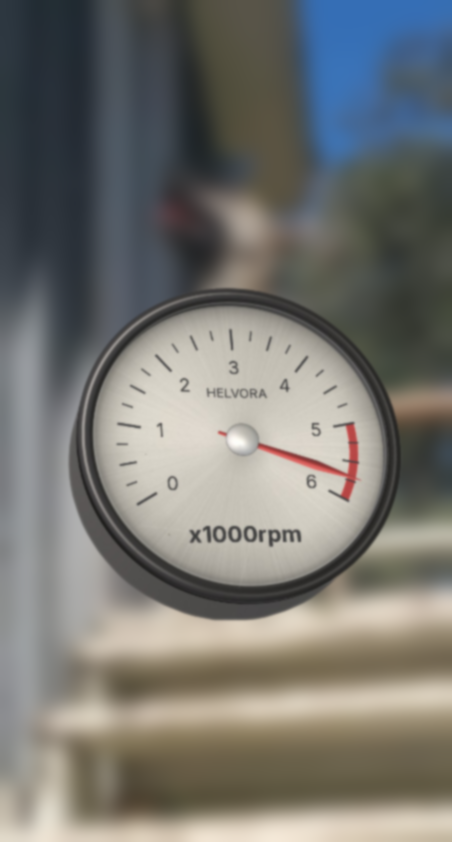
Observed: rpm 5750
